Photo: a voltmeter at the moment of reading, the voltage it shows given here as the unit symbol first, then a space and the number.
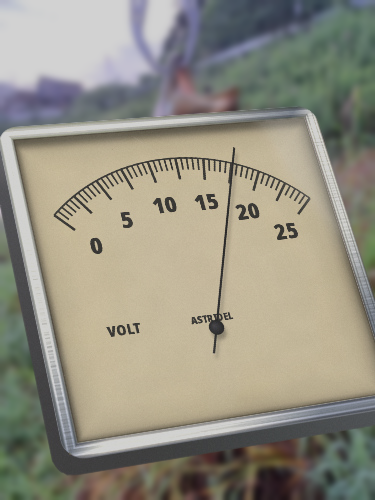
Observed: V 17.5
